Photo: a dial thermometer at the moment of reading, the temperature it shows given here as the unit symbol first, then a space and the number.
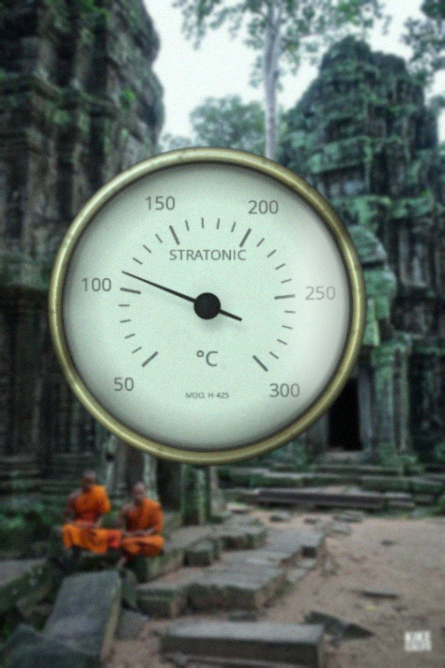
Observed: °C 110
